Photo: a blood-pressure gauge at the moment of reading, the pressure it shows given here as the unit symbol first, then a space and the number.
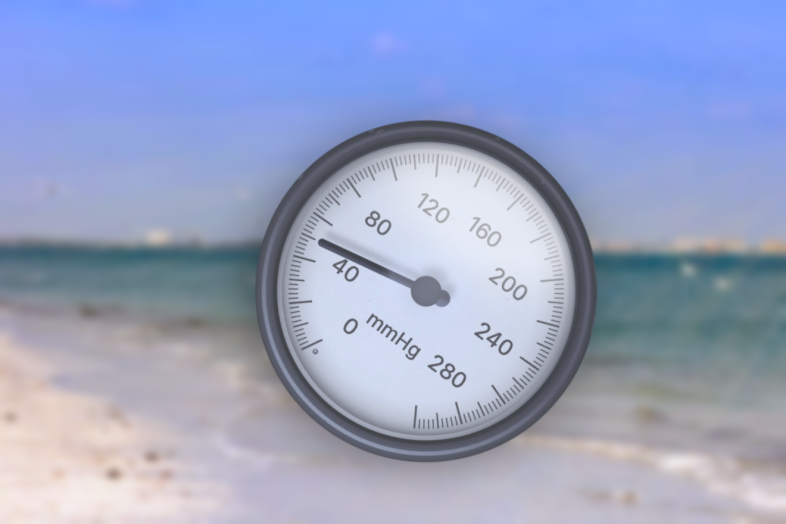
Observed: mmHg 50
